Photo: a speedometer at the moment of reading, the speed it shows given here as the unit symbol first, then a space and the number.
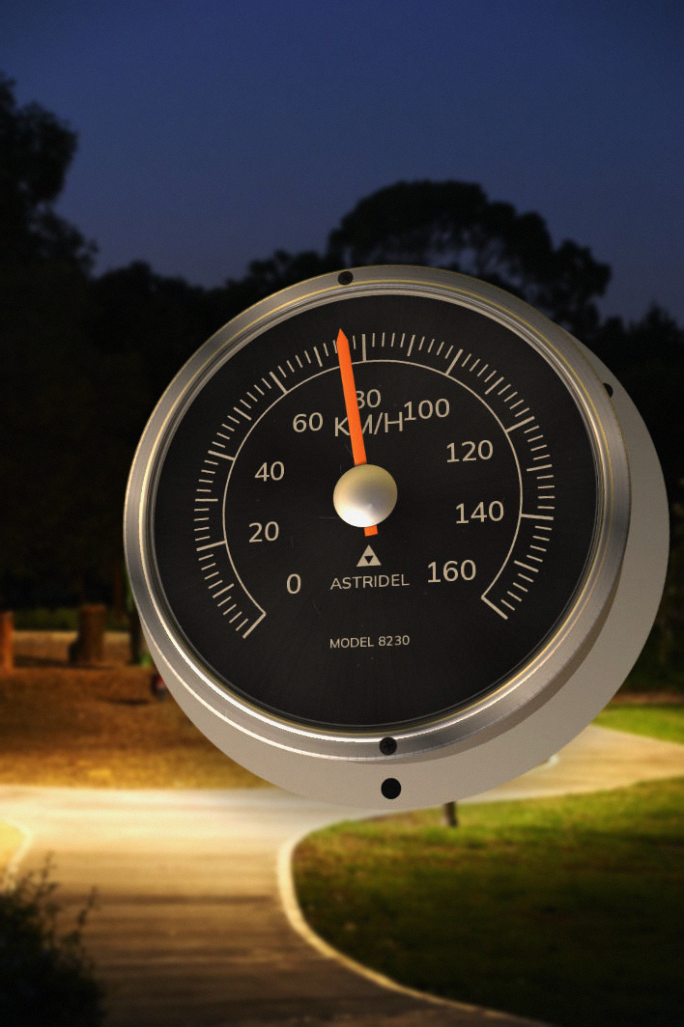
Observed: km/h 76
